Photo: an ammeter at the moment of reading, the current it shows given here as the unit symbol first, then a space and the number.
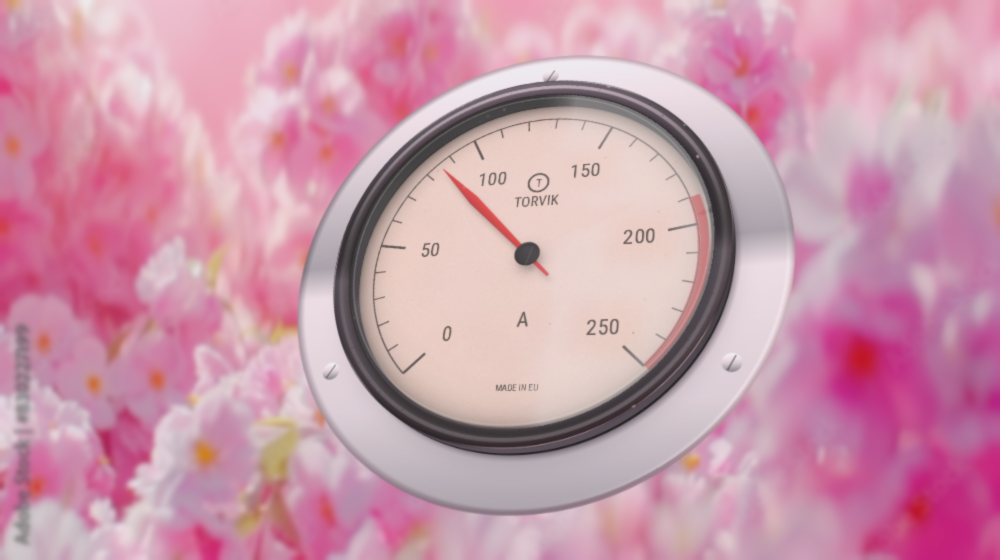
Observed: A 85
